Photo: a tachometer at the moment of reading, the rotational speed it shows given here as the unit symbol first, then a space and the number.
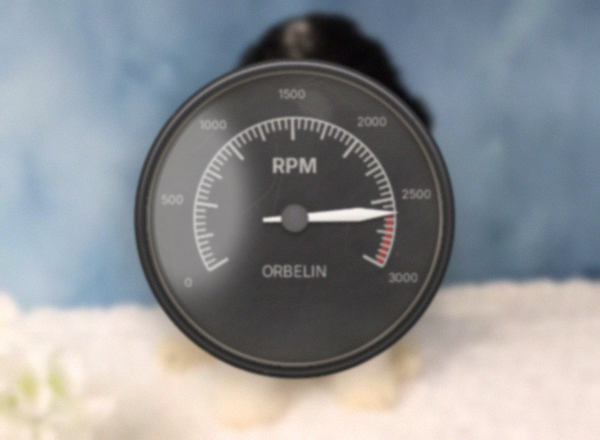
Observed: rpm 2600
